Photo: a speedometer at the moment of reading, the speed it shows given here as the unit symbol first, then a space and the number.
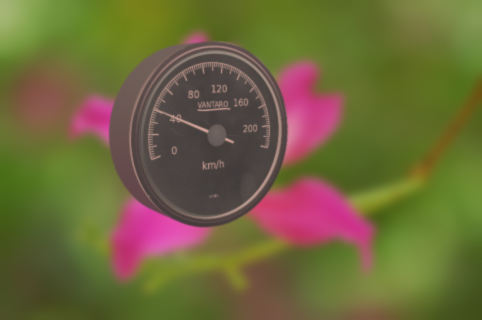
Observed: km/h 40
